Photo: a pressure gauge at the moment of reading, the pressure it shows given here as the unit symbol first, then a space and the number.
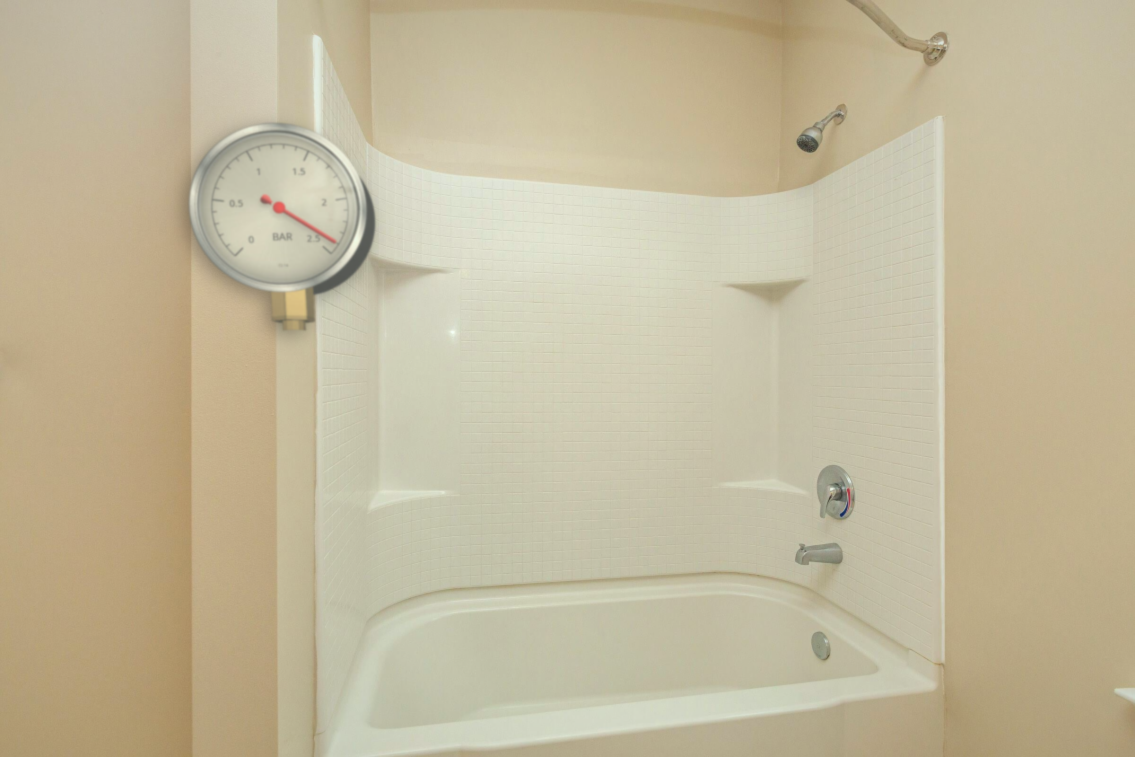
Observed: bar 2.4
